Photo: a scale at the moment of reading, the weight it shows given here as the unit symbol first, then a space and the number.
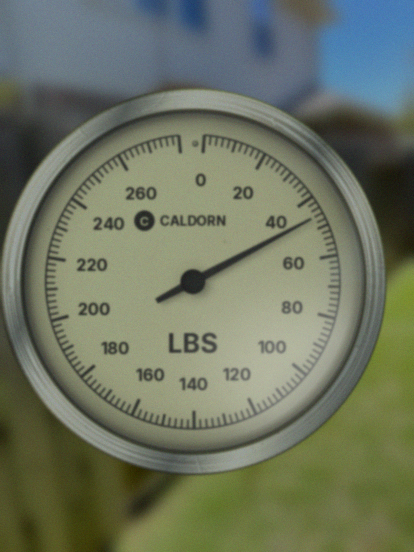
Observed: lb 46
